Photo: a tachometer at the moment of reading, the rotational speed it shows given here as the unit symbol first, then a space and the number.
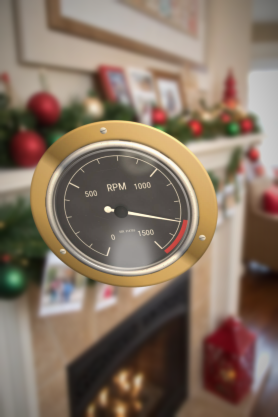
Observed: rpm 1300
